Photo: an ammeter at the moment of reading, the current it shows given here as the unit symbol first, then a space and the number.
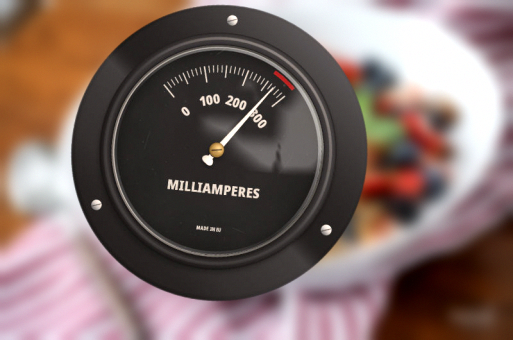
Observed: mA 270
